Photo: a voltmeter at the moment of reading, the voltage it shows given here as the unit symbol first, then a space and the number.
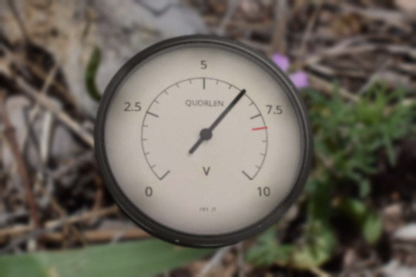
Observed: V 6.5
